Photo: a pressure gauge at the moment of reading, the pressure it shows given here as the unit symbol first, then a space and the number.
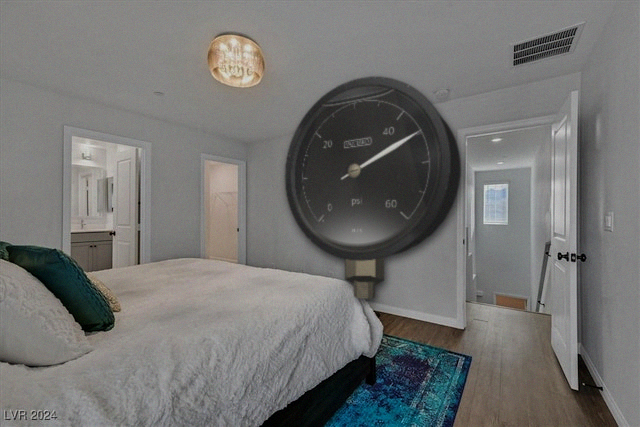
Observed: psi 45
